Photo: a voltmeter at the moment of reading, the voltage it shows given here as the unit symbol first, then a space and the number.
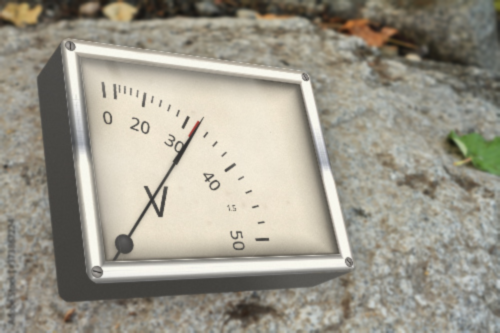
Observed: V 32
